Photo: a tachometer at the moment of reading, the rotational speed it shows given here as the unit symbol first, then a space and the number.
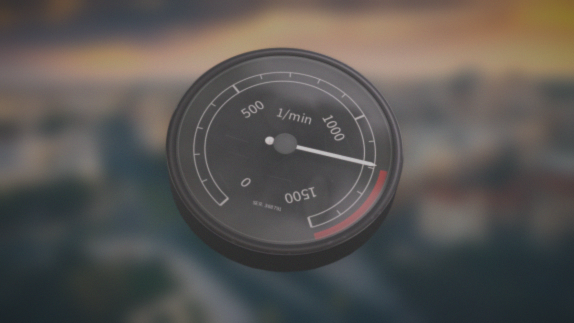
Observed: rpm 1200
